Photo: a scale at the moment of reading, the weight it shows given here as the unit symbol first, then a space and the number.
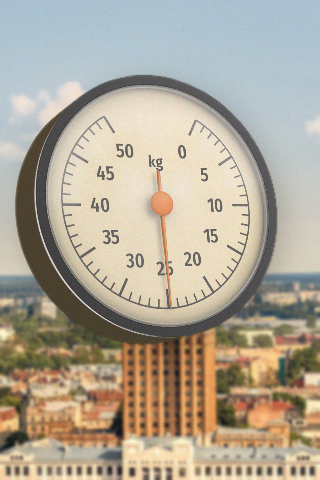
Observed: kg 25
